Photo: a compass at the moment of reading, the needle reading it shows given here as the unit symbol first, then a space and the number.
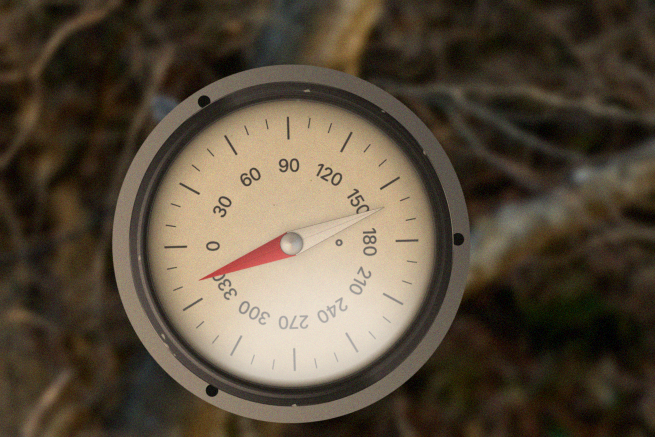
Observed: ° 340
